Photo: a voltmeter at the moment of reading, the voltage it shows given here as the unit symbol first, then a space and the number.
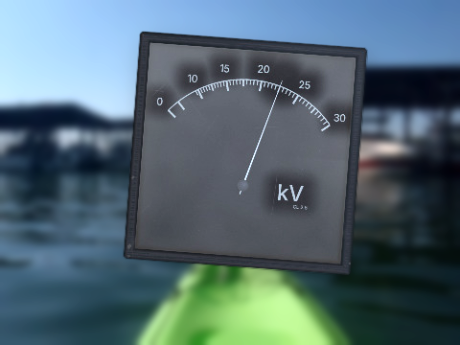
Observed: kV 22.5
